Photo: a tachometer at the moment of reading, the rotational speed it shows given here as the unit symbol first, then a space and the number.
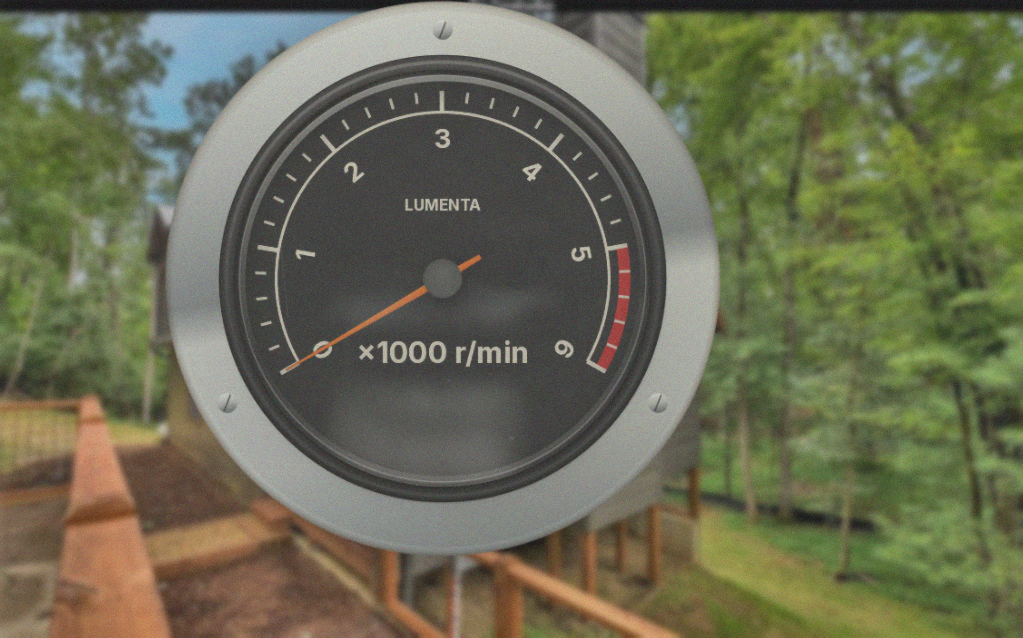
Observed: rpm 0
